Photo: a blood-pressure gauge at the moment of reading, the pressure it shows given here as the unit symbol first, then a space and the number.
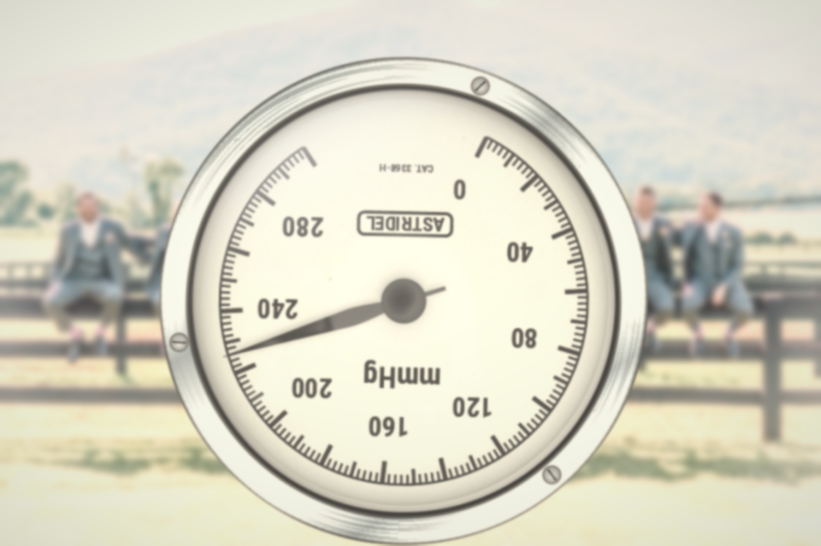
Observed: mmHg 226
